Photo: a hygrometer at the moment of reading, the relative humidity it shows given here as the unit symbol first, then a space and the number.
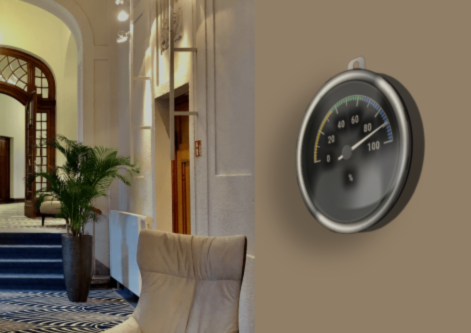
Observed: % 90
